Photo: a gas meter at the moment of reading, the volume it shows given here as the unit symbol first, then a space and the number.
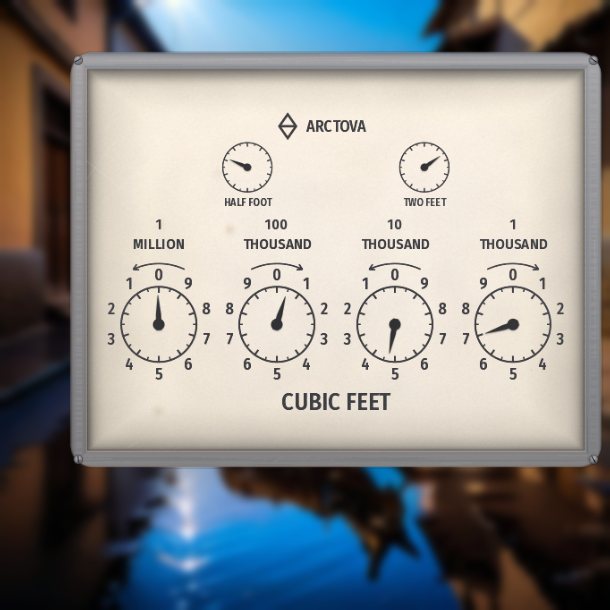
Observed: ft³ 4700
